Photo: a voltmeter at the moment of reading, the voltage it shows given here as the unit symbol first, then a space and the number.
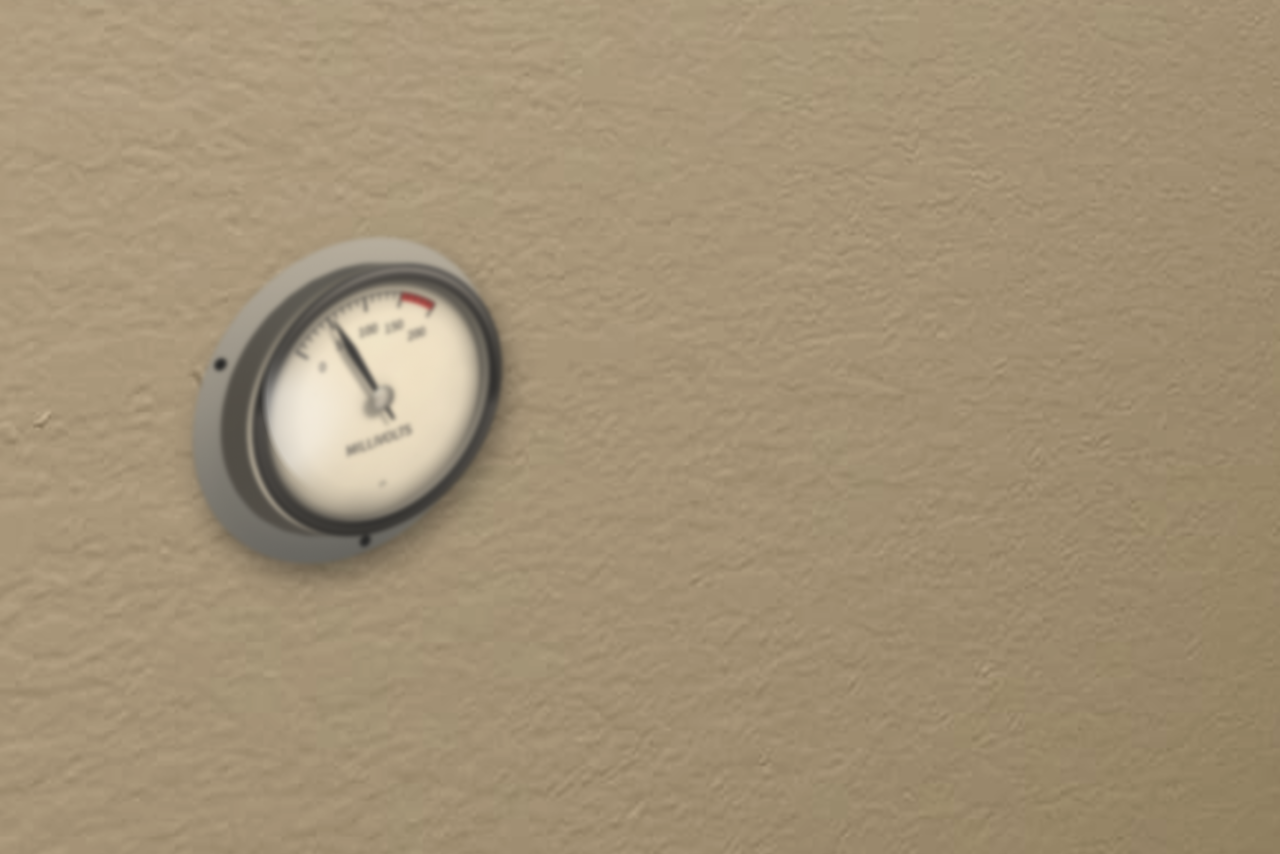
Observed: mV 50
